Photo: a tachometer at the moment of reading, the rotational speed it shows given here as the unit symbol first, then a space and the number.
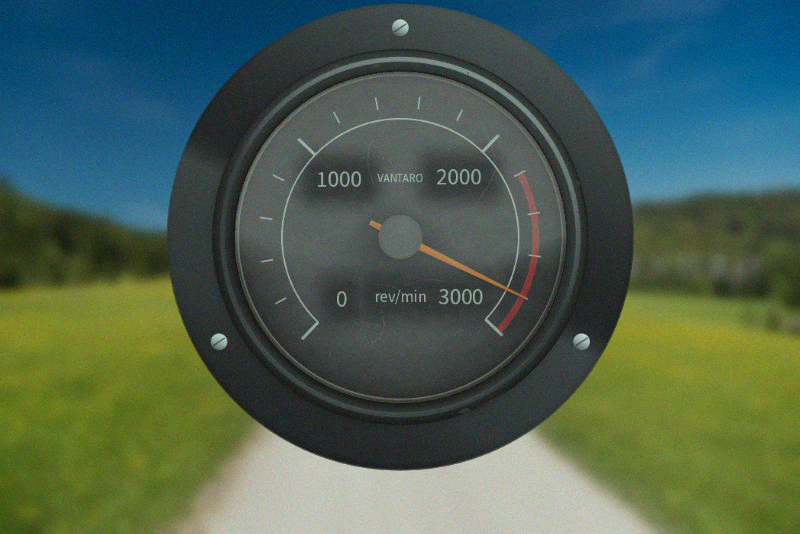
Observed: rpm 2800
